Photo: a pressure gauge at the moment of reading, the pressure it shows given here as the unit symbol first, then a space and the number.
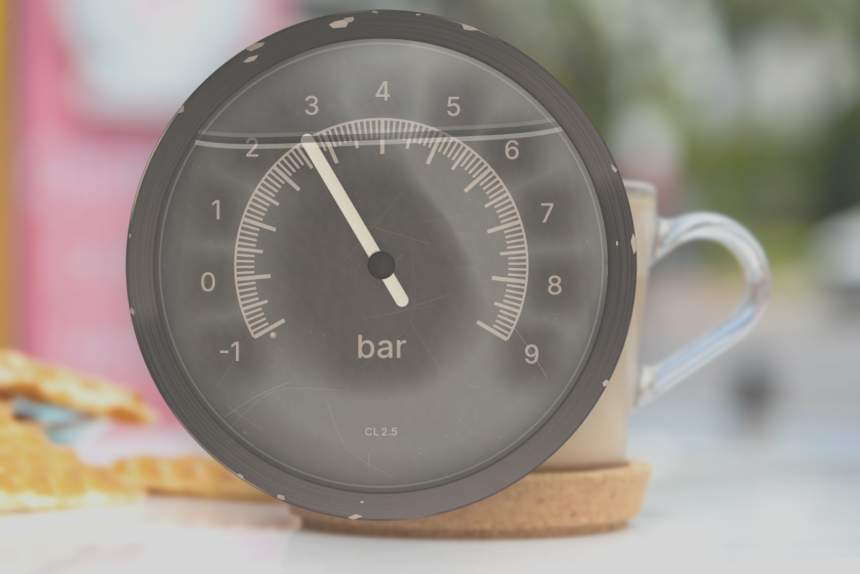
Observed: bar 2.7
